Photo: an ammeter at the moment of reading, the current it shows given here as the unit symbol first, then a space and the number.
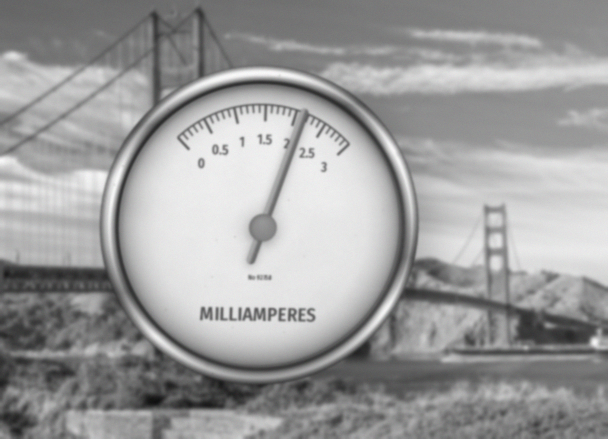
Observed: mA 2.1
